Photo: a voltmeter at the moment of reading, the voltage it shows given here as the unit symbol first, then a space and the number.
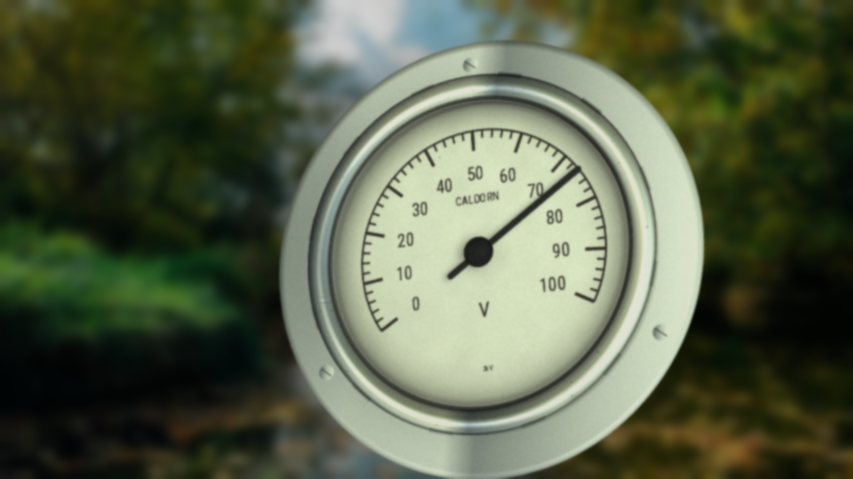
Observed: V 74
